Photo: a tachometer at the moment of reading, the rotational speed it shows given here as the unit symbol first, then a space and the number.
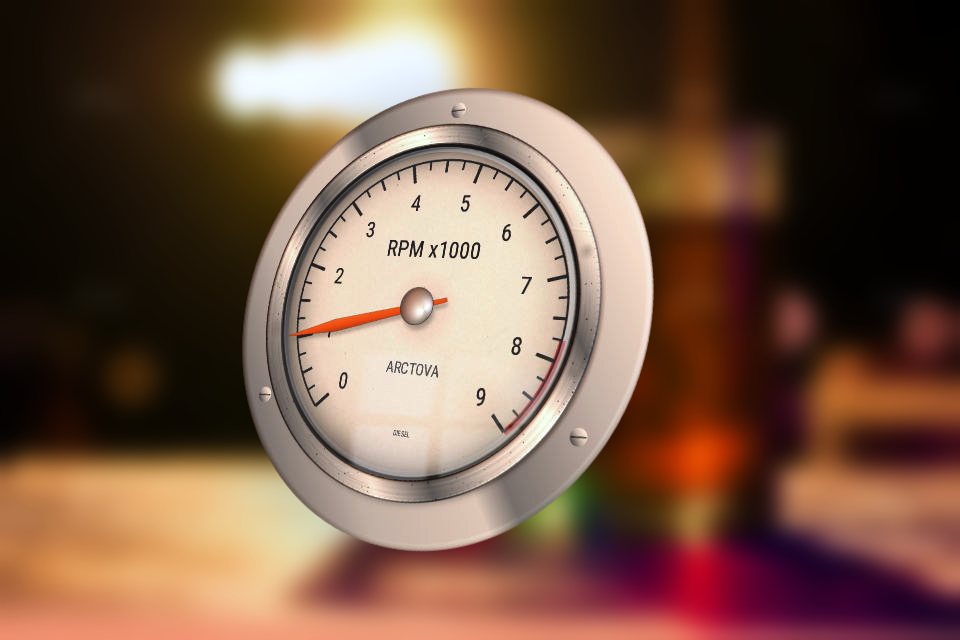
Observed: rpm 1000
